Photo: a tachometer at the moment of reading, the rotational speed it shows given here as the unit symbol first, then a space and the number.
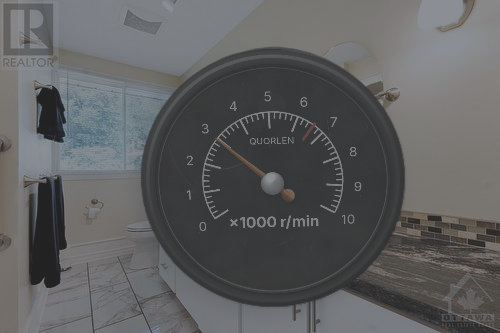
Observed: rpm 3000
